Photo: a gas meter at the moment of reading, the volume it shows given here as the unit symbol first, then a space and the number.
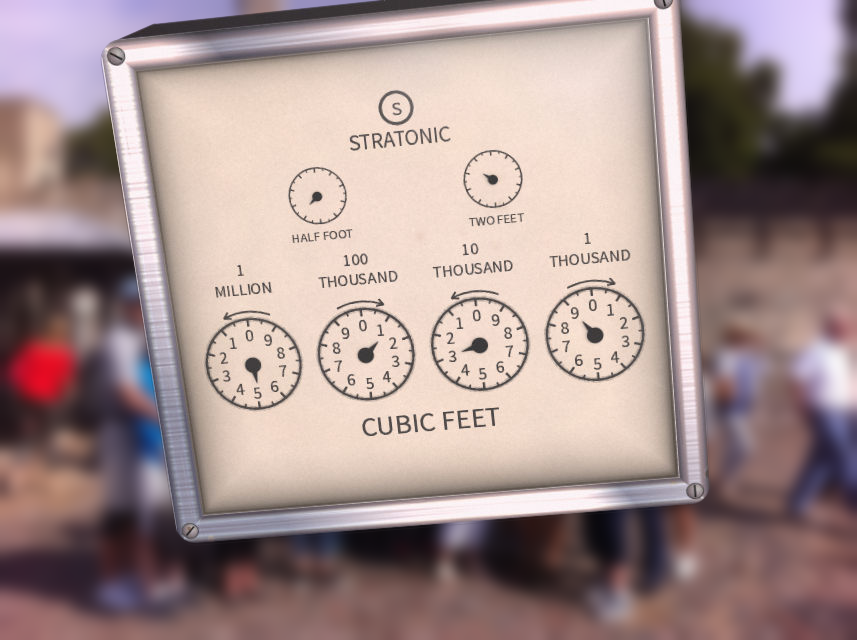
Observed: ft³ 512900
